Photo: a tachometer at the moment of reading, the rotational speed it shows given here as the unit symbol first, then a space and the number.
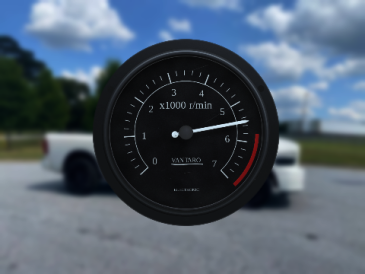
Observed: rpm 5500
